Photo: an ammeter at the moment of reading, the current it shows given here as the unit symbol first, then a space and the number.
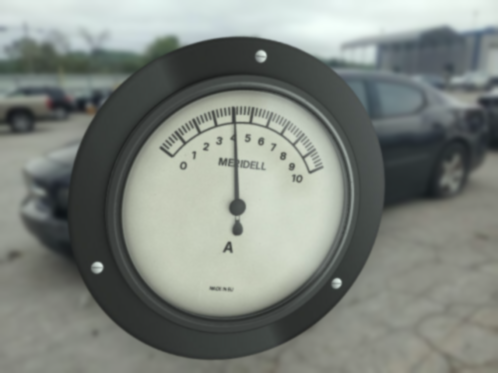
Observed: A 4
